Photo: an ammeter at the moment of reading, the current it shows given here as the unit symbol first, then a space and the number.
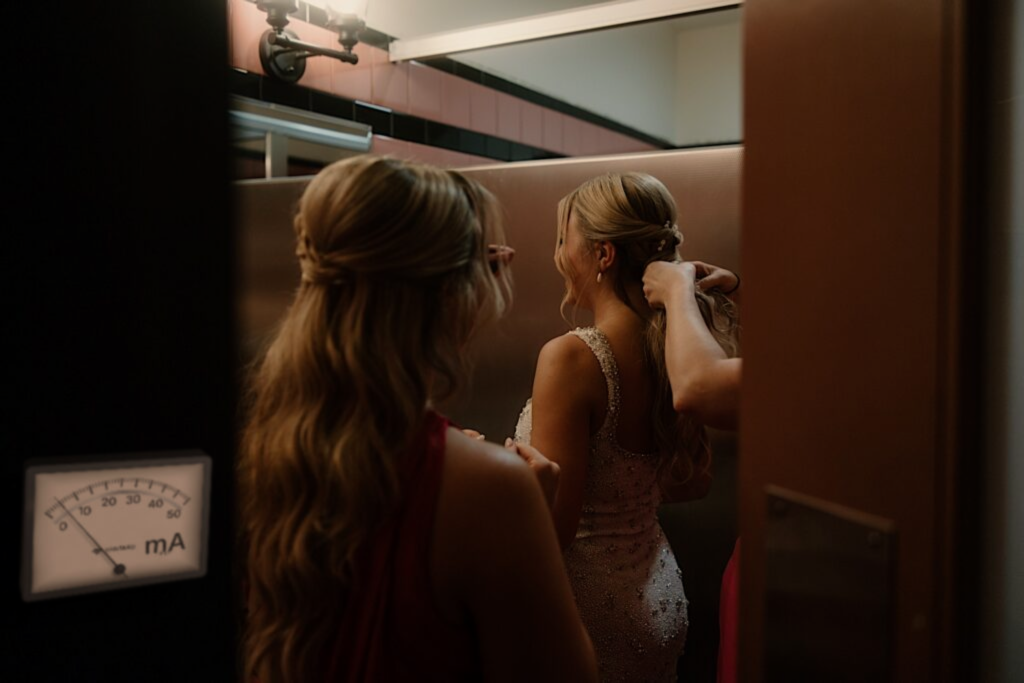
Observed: mA 5
